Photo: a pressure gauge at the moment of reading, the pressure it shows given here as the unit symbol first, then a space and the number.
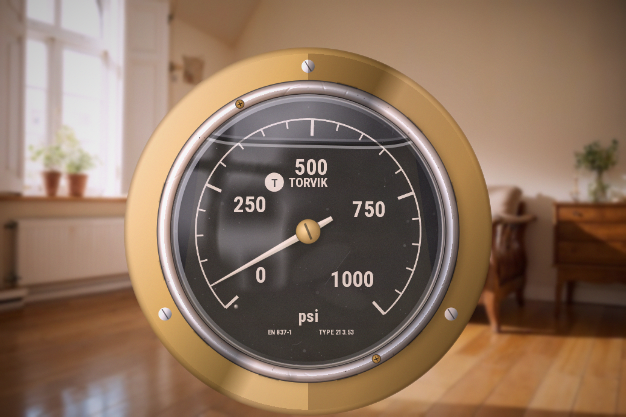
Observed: psi 50
